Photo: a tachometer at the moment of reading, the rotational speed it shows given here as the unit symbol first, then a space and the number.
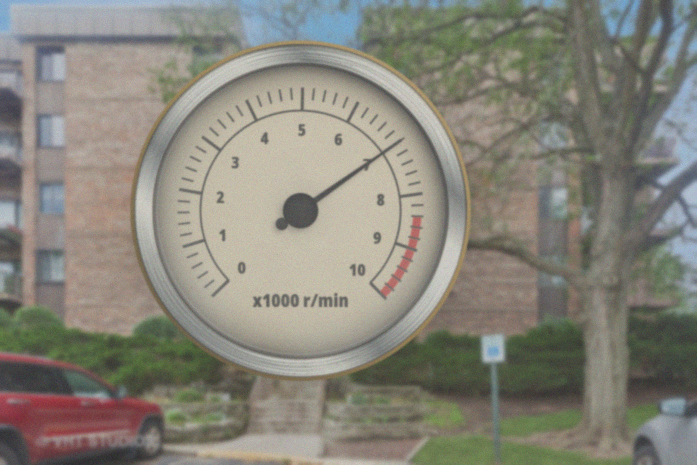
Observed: rpm 7000
